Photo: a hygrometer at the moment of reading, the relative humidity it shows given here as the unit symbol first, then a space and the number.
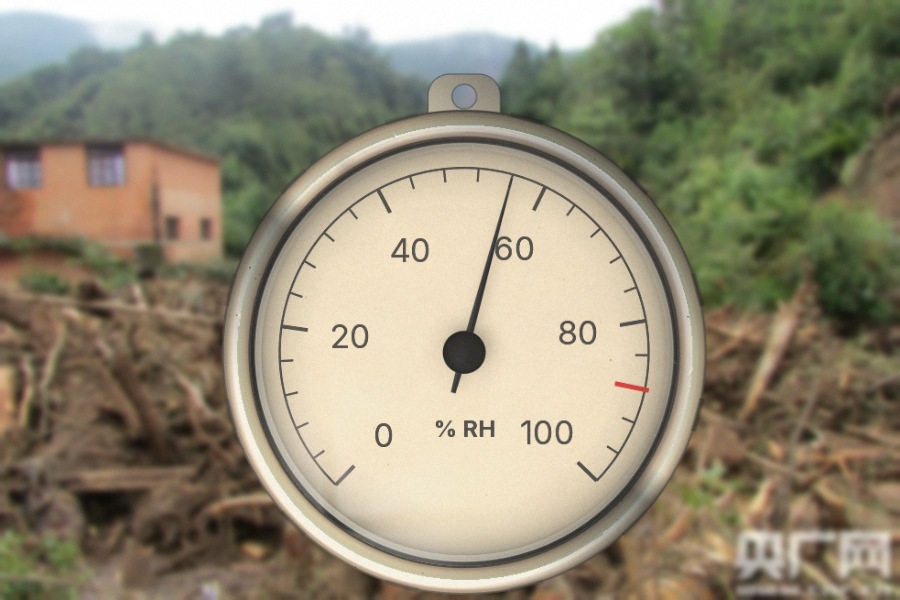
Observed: % 56
